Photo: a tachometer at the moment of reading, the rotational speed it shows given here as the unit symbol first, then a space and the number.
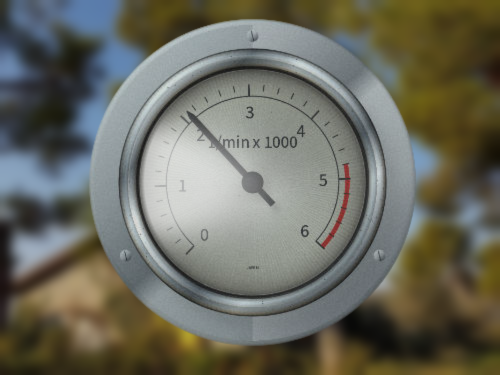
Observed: rpm 2100
